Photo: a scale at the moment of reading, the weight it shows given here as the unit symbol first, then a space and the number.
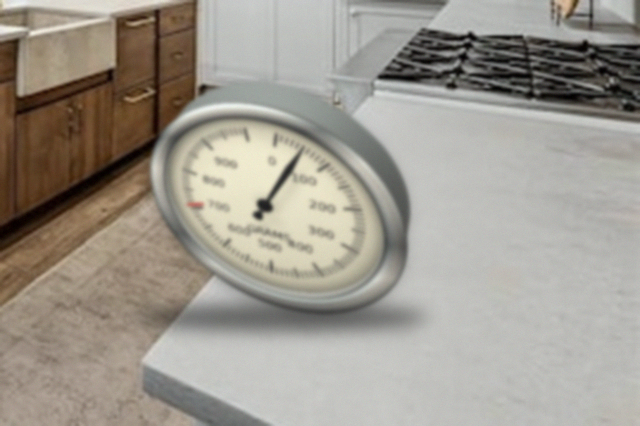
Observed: g 50
